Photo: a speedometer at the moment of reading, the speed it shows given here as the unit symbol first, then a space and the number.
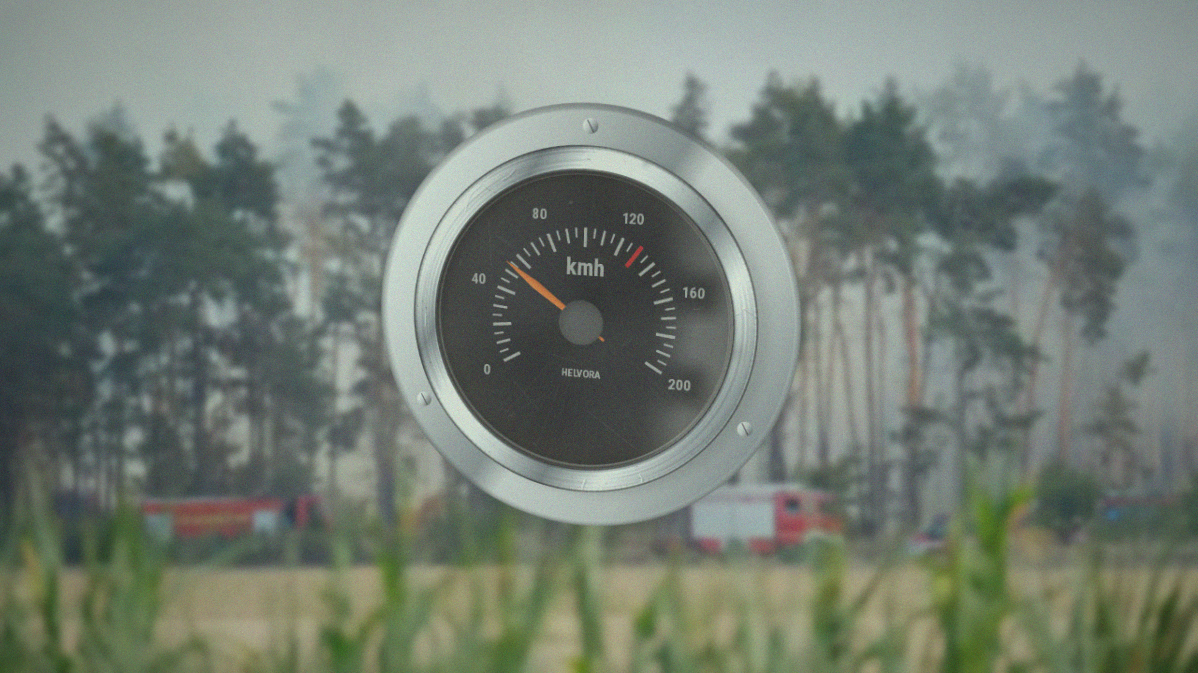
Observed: km/h 55
